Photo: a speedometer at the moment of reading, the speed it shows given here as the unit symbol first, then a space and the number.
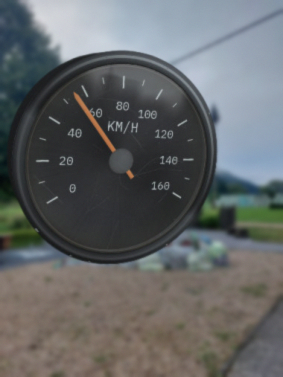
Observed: km/h 55
